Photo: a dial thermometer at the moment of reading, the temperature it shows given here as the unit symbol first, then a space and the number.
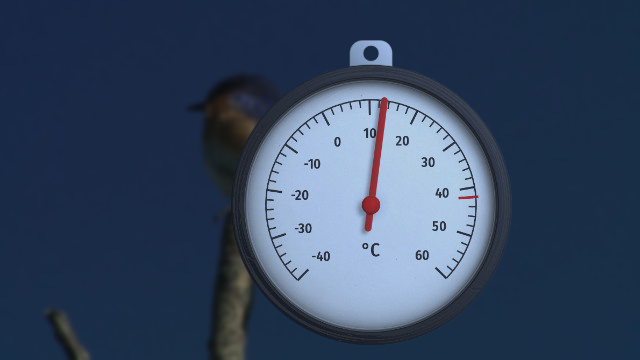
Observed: °C 13
